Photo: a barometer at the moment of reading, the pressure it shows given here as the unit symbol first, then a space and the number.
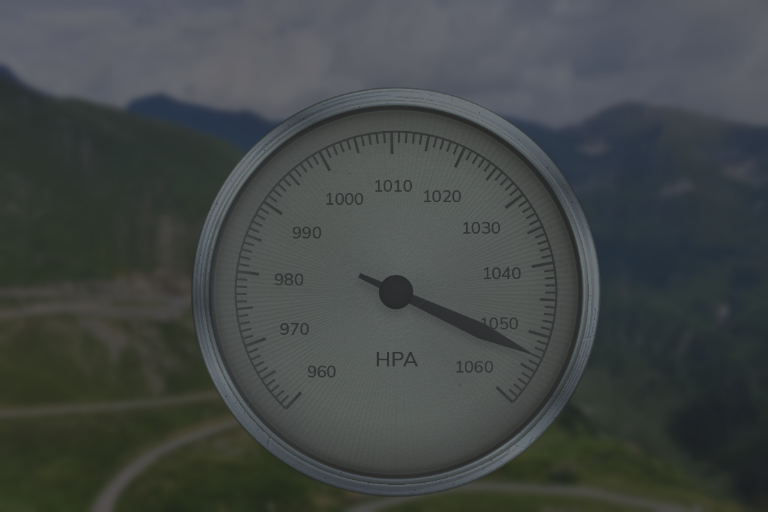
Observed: hPa 1053
